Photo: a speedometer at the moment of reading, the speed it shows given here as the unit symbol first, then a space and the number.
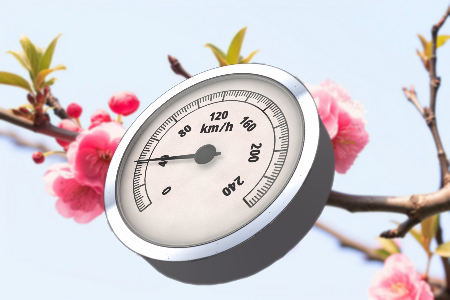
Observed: km/h 40
